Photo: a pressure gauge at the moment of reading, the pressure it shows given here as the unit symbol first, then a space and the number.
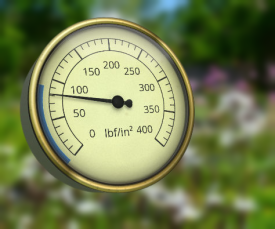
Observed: psi 80
